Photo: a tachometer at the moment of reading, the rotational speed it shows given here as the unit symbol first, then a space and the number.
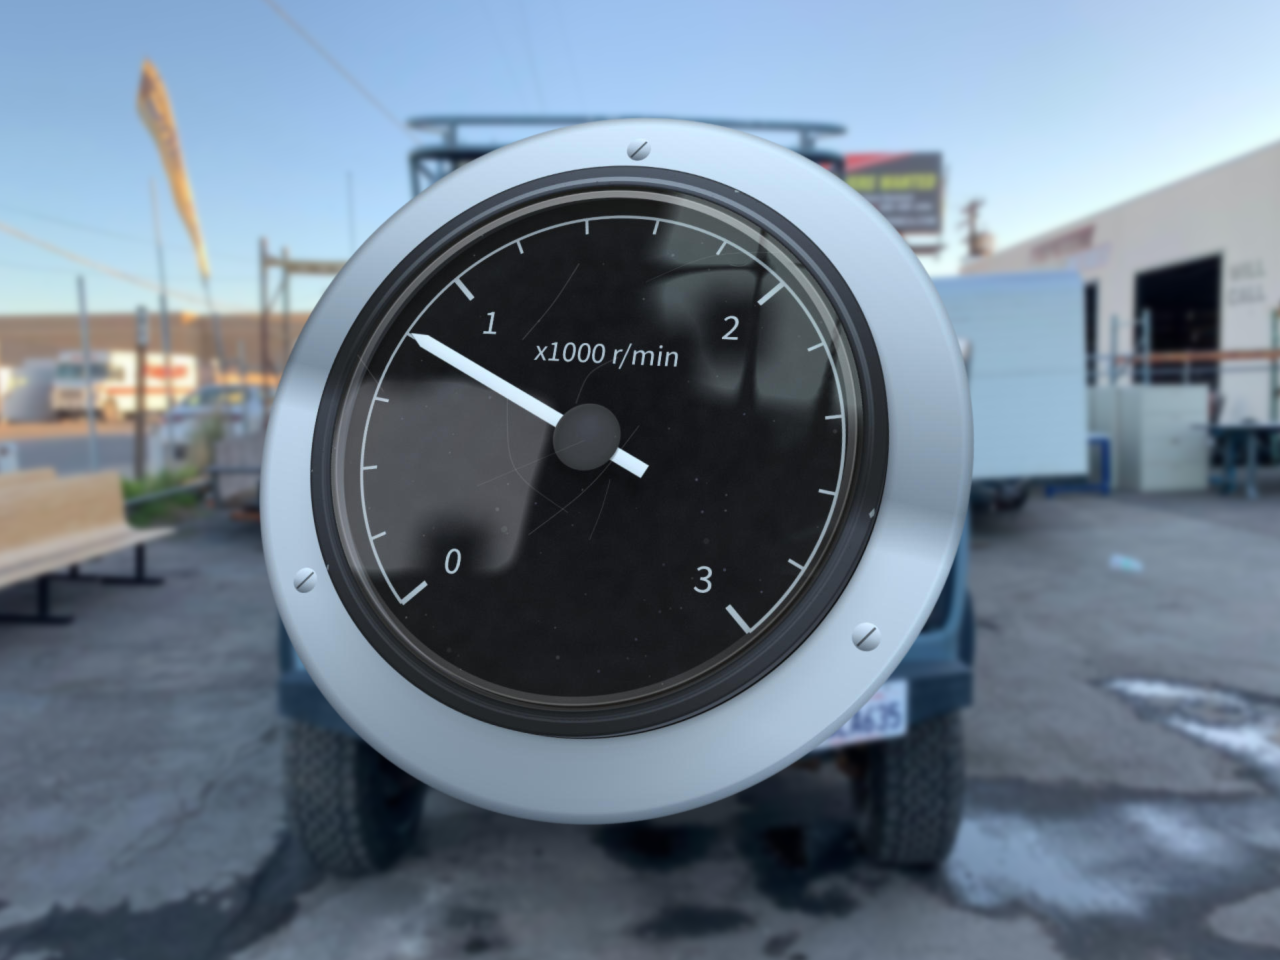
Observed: rpm 800
